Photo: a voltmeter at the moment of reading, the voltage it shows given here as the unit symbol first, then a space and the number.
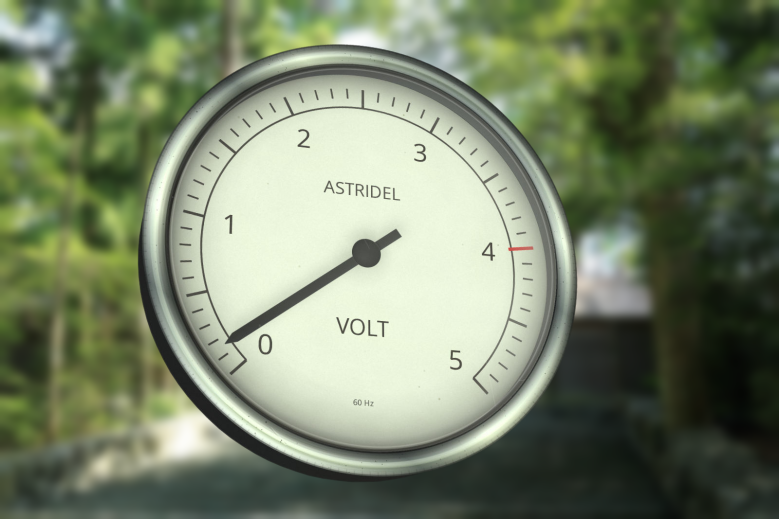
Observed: V 0.15
